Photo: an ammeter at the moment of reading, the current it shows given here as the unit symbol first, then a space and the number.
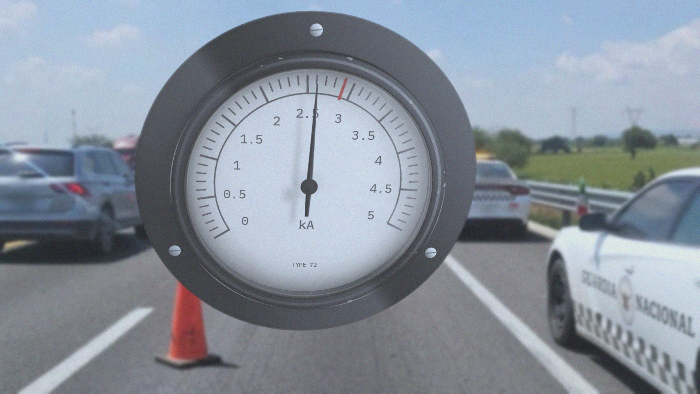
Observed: kA 2.6
